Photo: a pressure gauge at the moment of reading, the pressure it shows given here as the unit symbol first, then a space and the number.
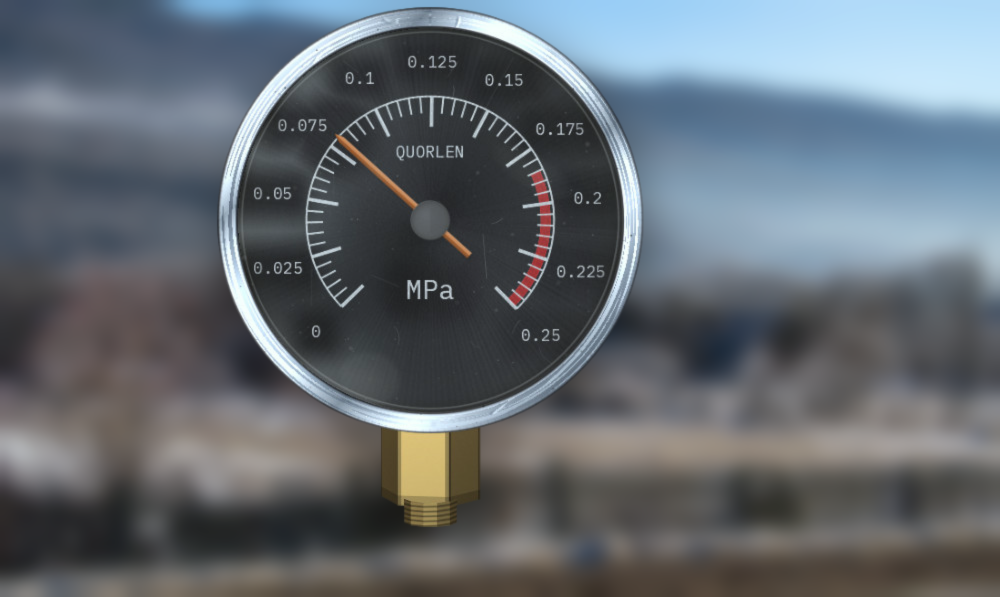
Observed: MPa 0.08
